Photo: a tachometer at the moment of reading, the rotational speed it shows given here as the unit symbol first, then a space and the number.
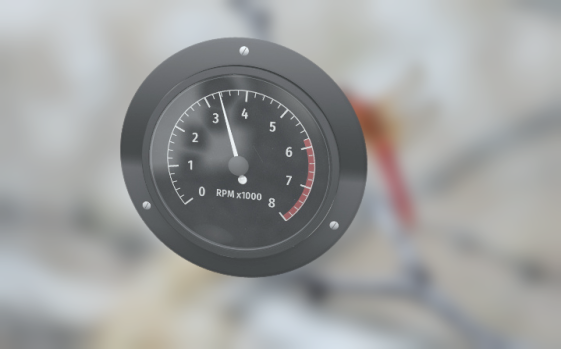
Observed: rpm 3400
